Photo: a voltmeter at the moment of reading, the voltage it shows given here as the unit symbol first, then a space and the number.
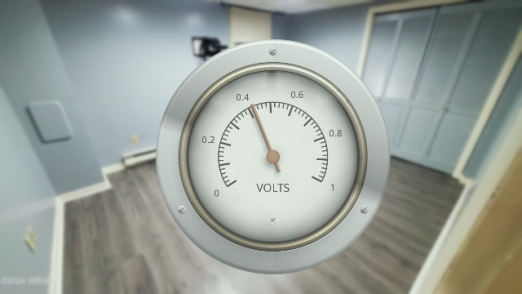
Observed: V 0.42
